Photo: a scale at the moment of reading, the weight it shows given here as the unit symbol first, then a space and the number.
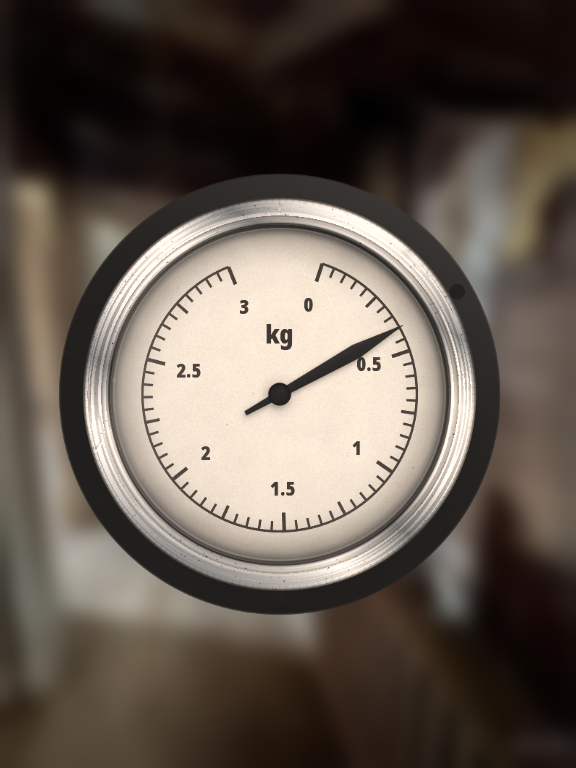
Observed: kg 0.4
